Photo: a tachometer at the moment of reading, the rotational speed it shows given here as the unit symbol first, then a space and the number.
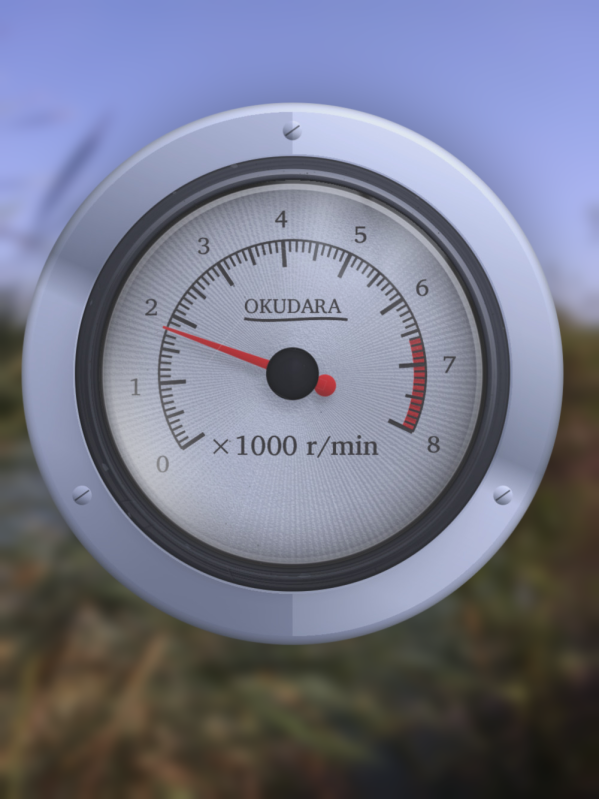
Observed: rpm 1800
